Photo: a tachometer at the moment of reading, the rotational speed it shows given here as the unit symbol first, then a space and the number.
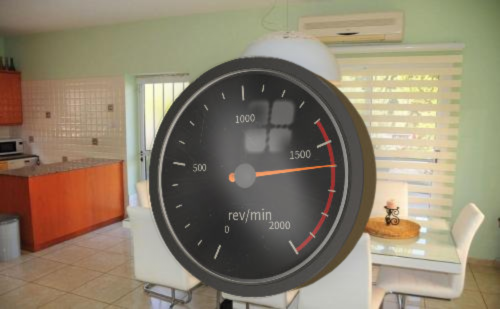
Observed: rpm 1600
